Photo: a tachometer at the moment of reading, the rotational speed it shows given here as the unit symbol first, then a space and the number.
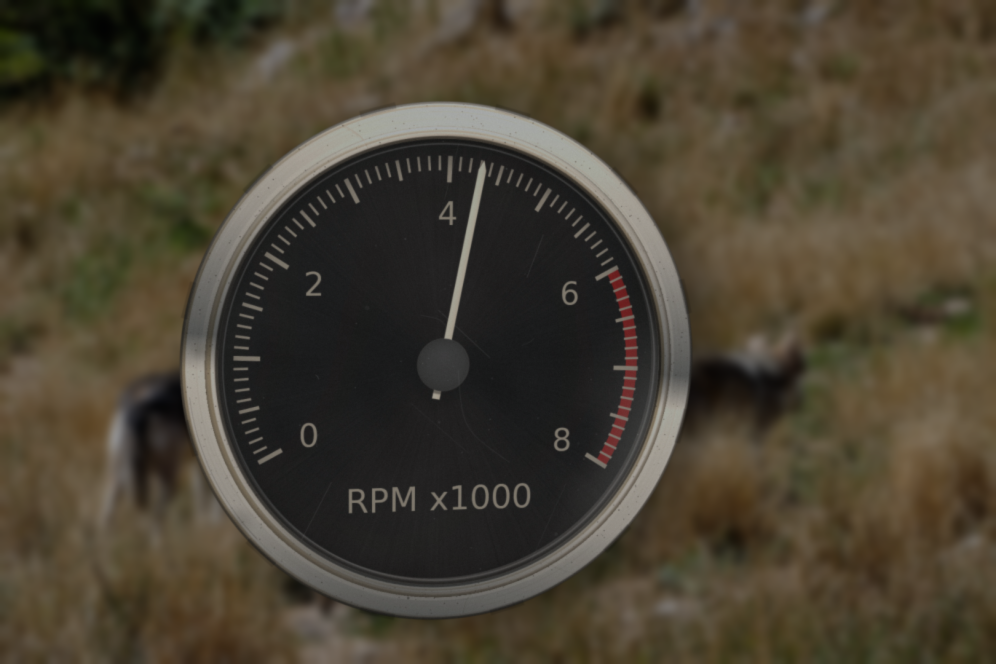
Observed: rpm 4300
